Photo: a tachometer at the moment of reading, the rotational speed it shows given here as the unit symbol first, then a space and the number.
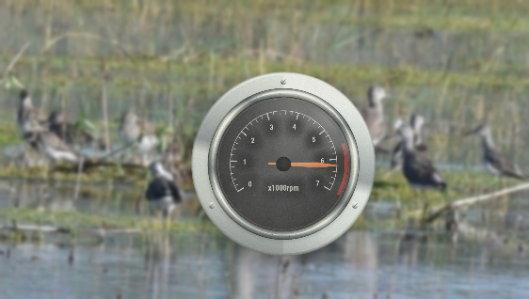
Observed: rpm 6200
